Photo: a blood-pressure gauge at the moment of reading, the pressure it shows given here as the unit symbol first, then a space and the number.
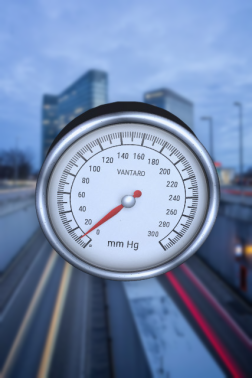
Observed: mmHg 10
